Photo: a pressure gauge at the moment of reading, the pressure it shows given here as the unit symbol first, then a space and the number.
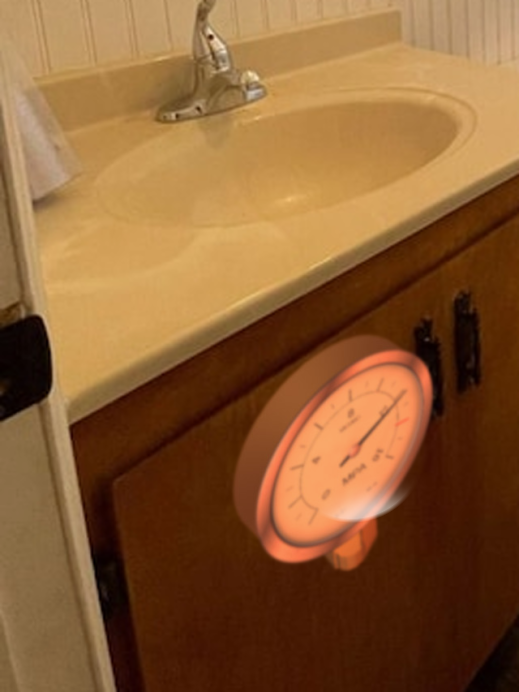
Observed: MPa 12
